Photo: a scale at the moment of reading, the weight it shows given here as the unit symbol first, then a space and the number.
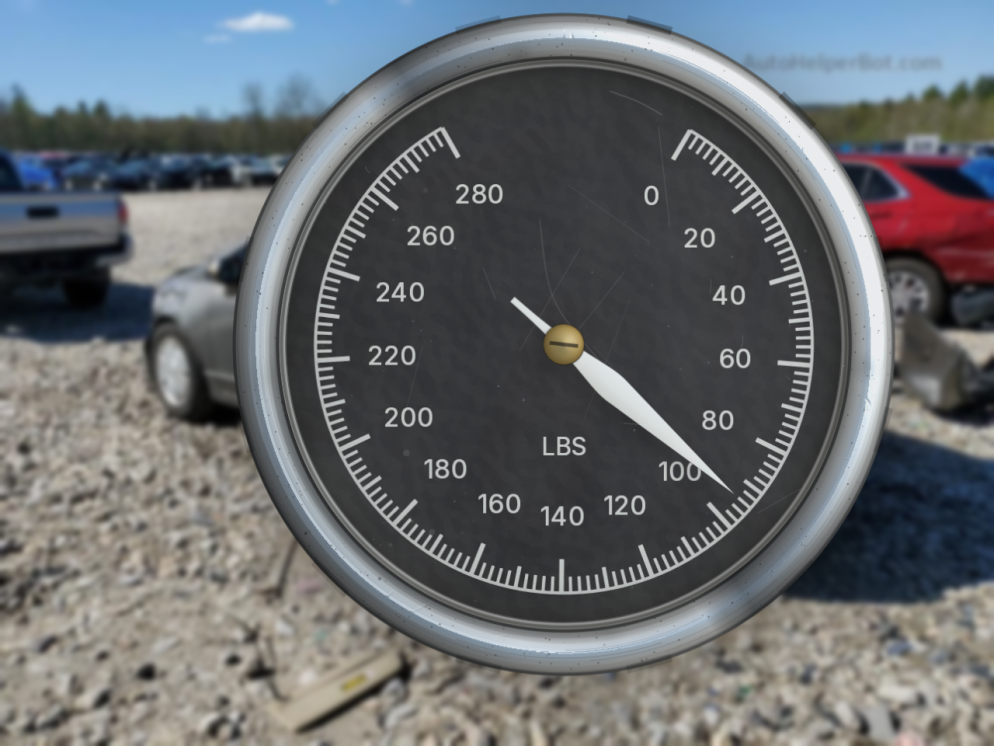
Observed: lb 94
